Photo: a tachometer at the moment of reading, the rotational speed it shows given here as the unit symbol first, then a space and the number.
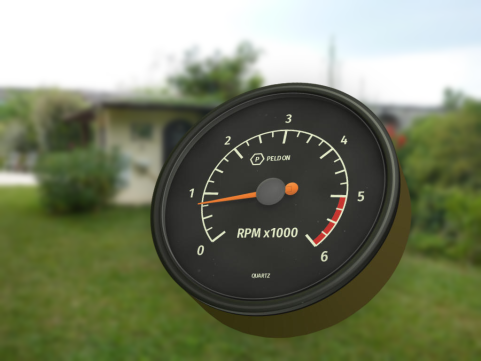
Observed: rpm 750
